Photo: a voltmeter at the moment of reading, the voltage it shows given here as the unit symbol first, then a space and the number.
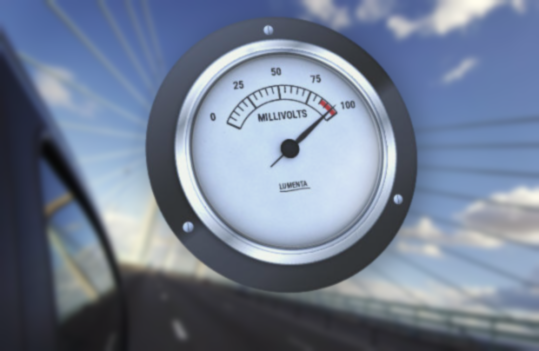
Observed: mV 95
